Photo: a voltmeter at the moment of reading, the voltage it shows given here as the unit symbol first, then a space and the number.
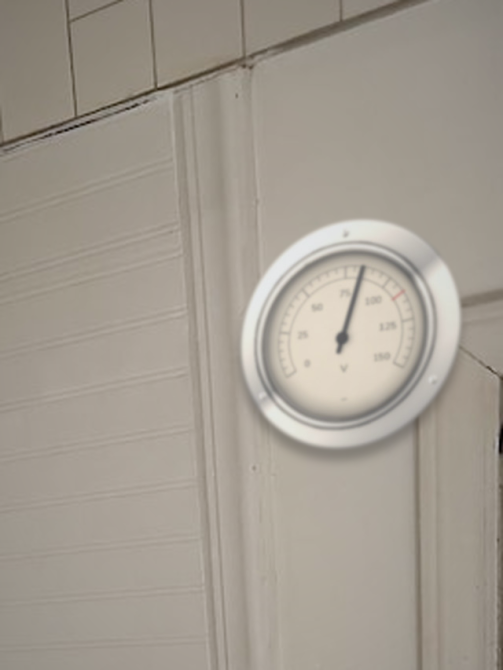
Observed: V 85
